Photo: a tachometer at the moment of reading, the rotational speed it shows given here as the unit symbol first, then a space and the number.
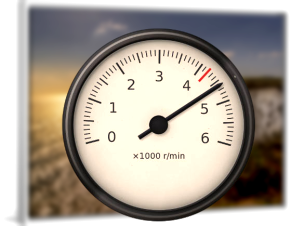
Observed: rpm 4600
